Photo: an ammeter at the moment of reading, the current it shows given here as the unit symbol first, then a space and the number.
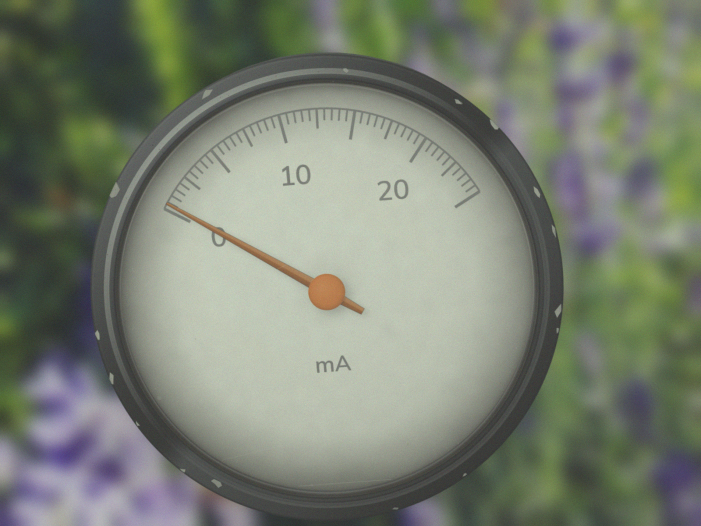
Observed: mA 0.5
